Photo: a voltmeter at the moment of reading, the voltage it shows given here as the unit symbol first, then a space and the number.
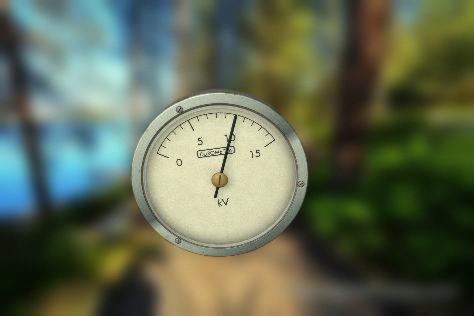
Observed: kV 10
